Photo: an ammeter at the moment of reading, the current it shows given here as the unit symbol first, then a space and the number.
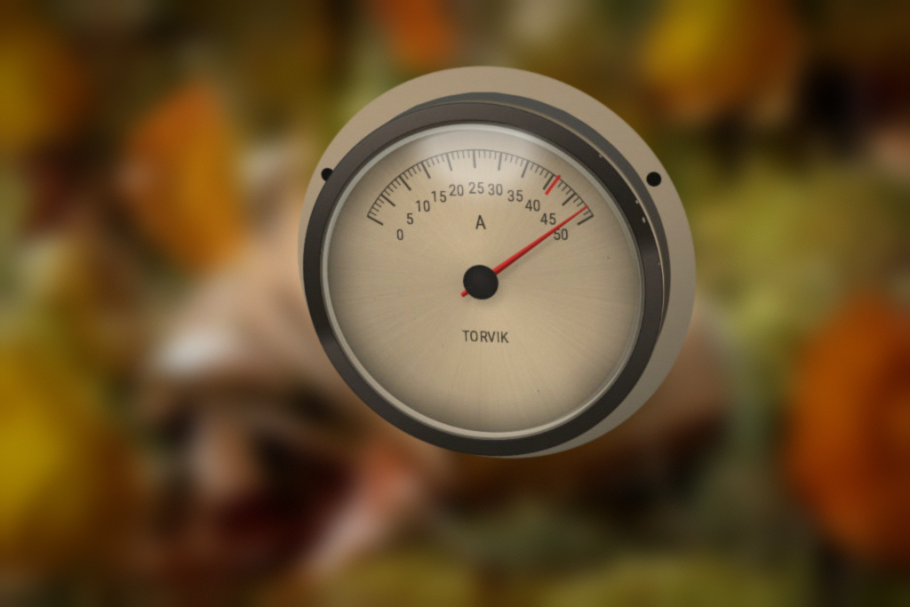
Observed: A 48
